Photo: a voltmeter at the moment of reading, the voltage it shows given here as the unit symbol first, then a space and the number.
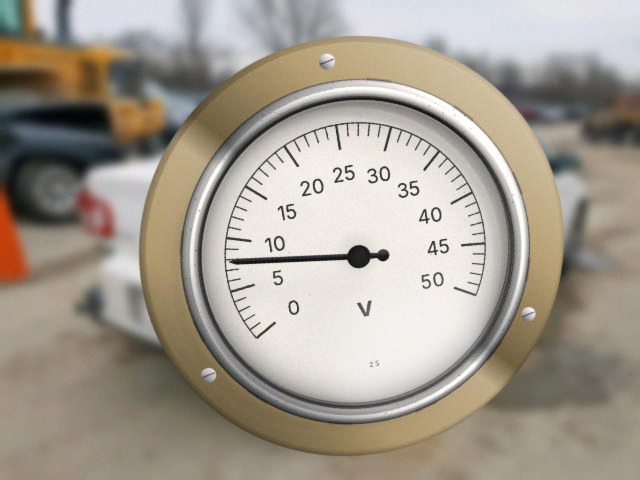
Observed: V 8
